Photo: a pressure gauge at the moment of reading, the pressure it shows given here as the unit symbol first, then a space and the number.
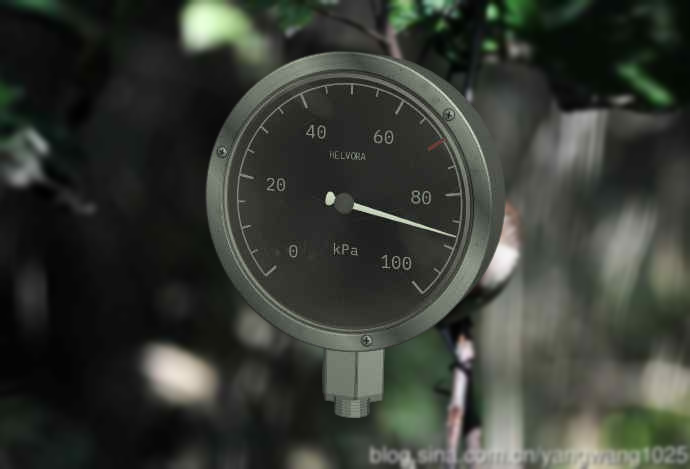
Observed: kPa 87.5
